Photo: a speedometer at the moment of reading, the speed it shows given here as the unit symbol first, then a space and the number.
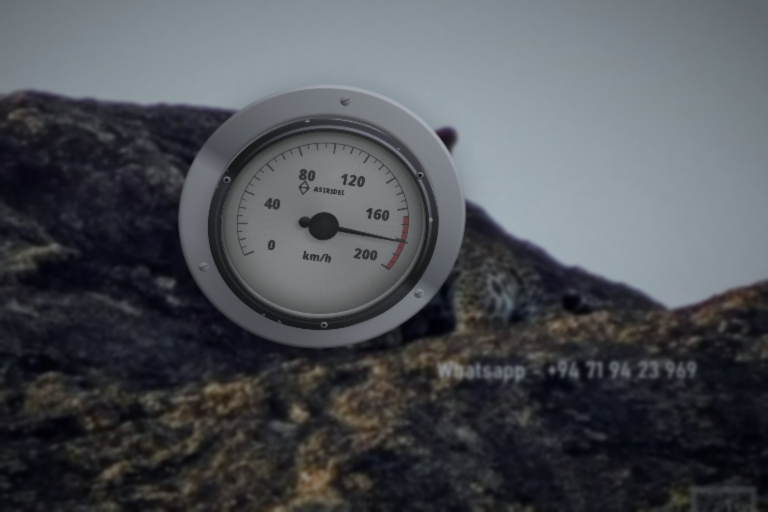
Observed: km/h 180
